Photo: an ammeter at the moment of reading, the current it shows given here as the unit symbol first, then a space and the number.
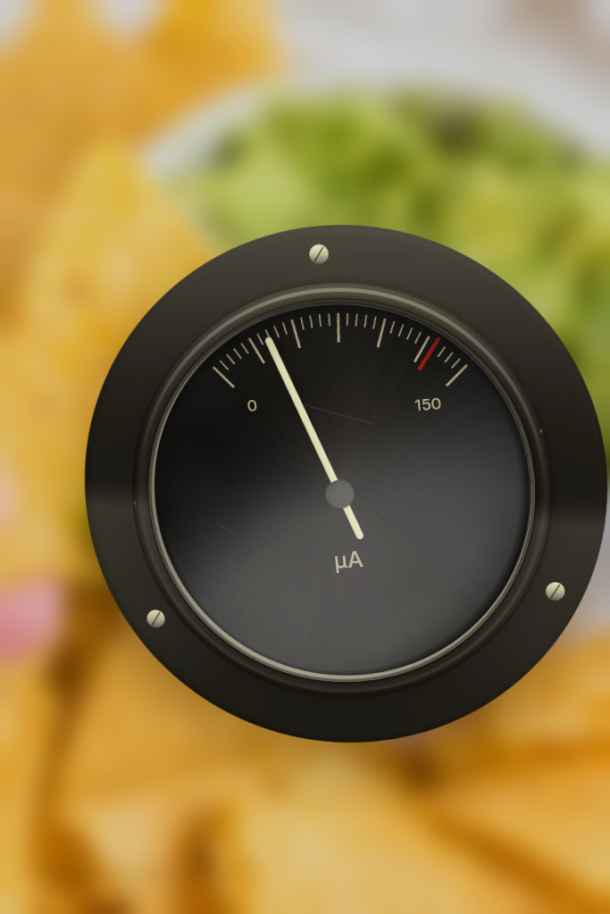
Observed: µA 35
